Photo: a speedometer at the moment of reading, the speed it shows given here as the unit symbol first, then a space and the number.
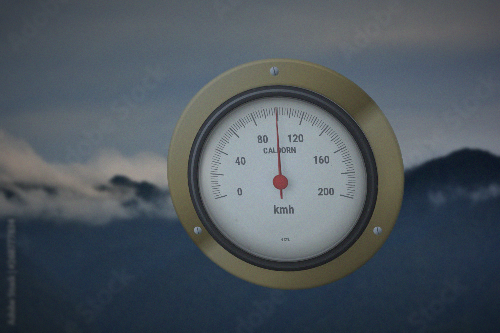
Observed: km/h 100
